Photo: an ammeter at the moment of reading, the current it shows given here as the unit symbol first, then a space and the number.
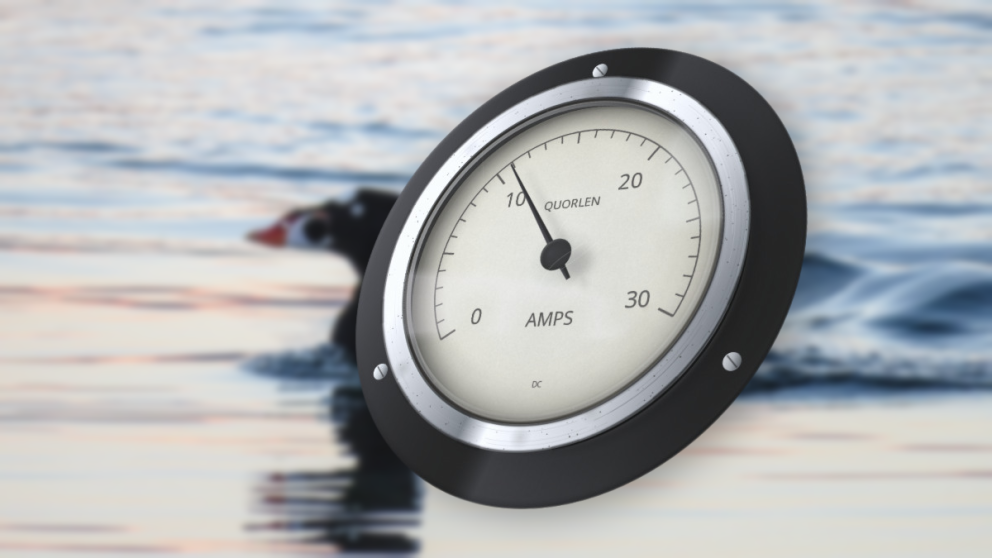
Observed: A 11
